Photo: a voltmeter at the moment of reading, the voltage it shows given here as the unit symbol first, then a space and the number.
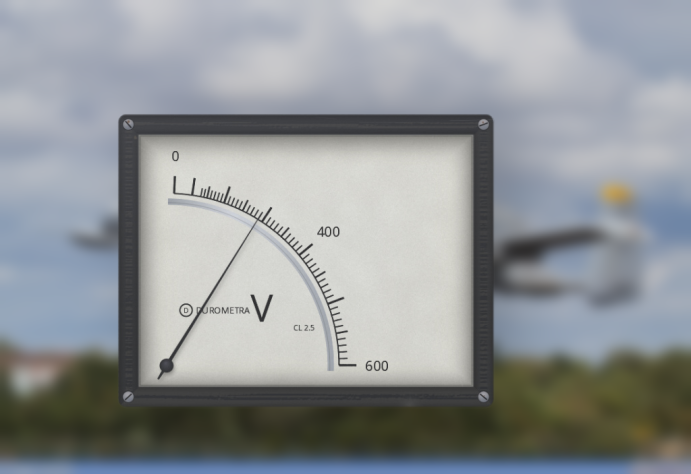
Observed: V 290
